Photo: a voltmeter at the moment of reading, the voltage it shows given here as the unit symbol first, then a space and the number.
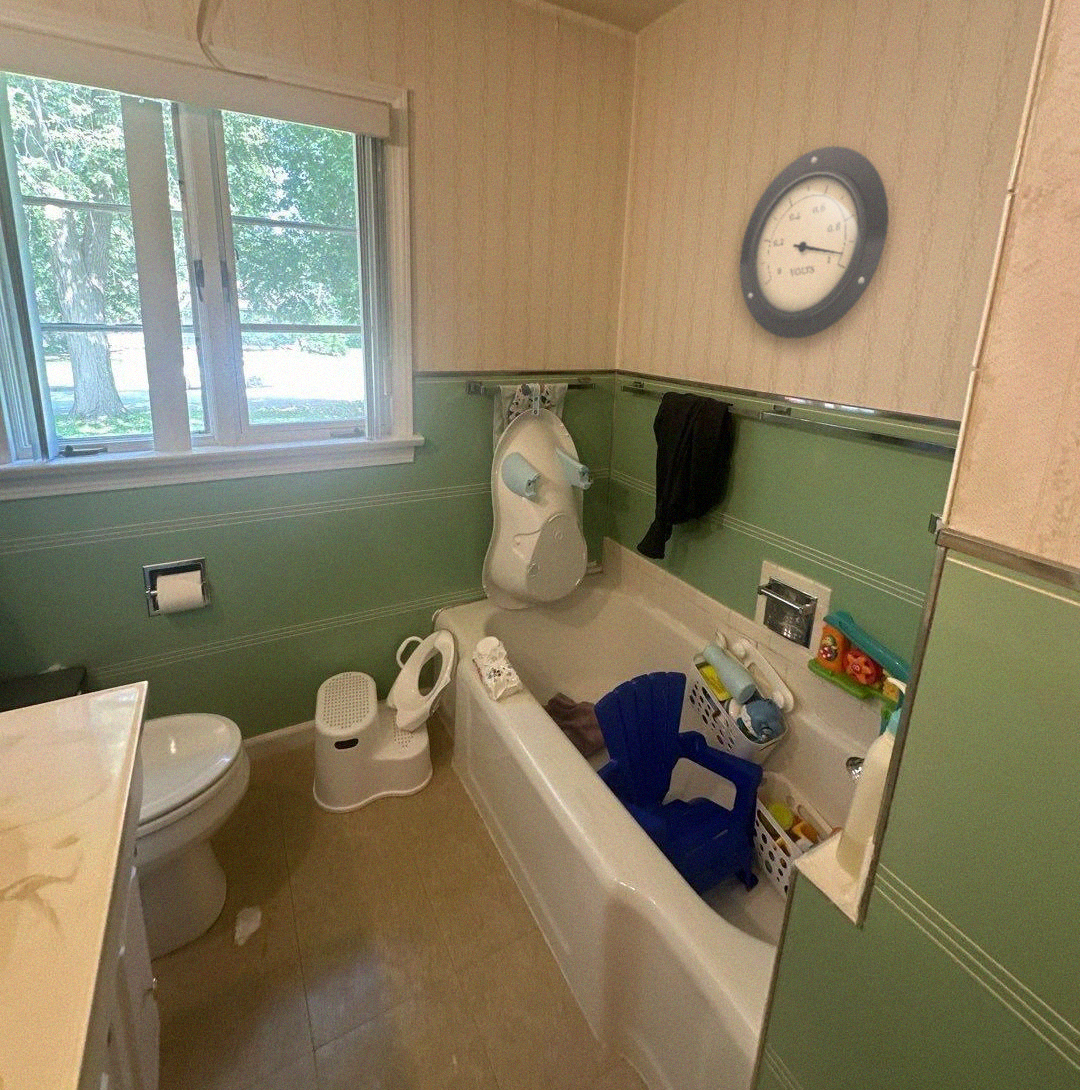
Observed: V 0.95
